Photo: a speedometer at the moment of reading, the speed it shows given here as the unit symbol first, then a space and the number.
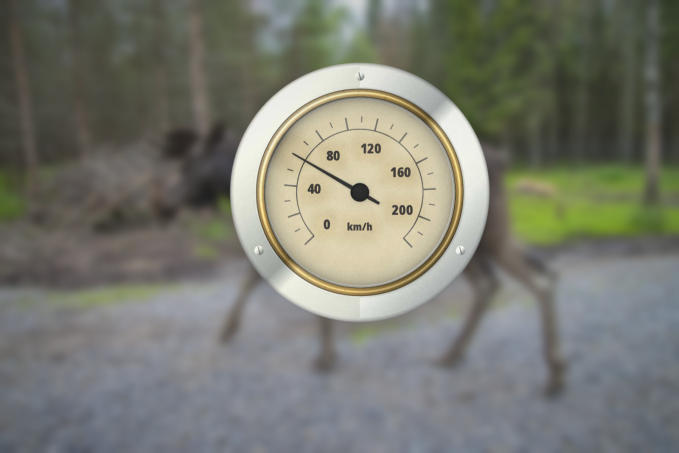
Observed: km/h 60
